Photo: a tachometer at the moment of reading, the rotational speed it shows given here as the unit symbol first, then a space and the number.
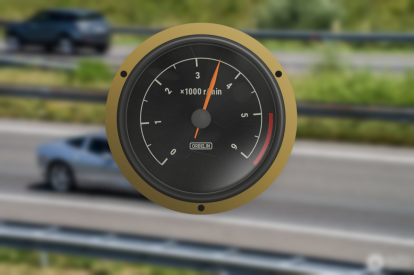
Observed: rpm 3500
